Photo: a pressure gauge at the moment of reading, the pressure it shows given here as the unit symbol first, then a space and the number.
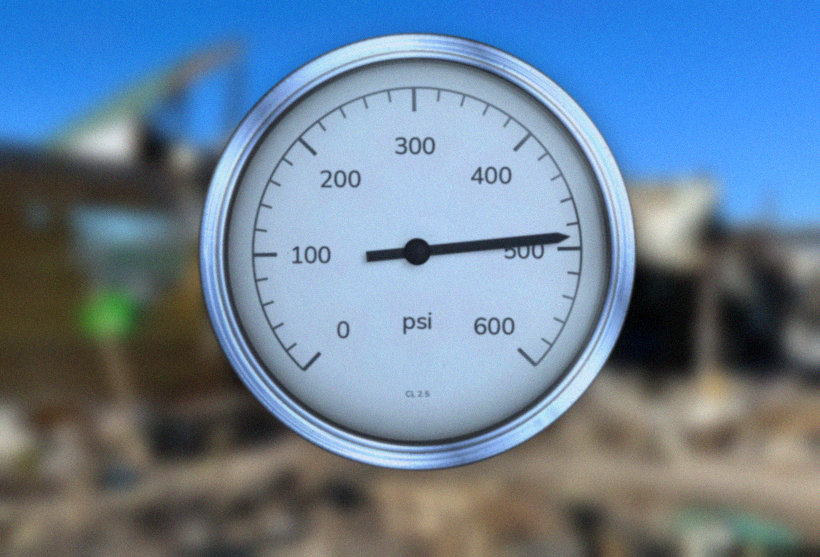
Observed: psi 490
